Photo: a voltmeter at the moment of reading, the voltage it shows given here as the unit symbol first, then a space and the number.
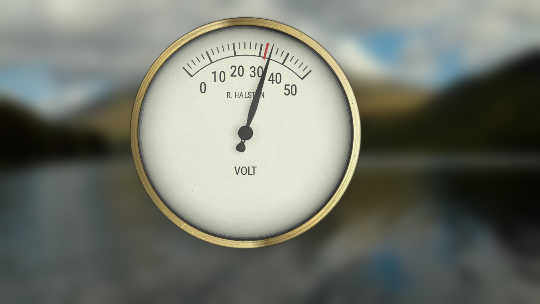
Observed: V 34
